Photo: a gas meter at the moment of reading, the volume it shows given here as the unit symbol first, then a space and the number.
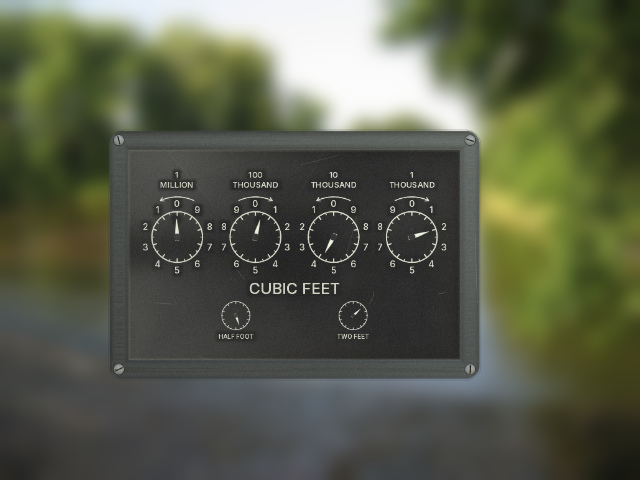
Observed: ft³ 4200
